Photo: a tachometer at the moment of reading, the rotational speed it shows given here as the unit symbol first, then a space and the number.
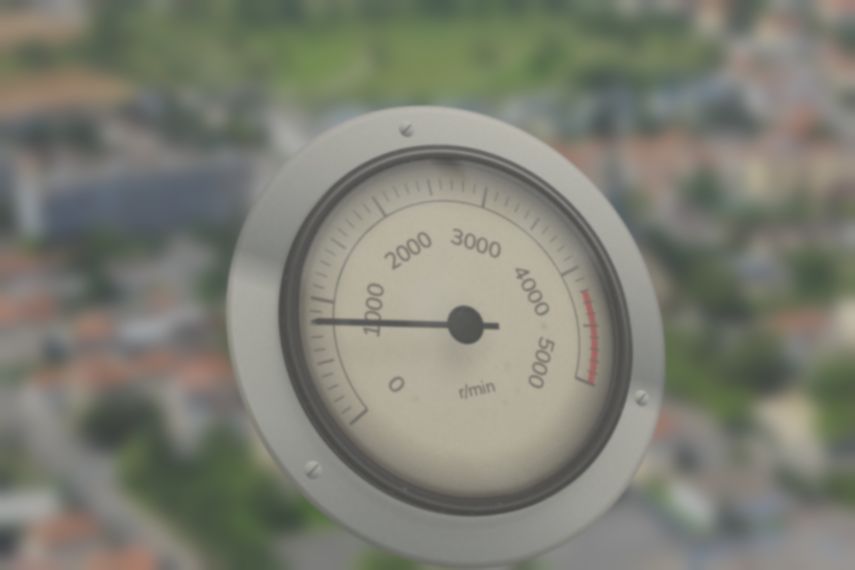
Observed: rpm 800
